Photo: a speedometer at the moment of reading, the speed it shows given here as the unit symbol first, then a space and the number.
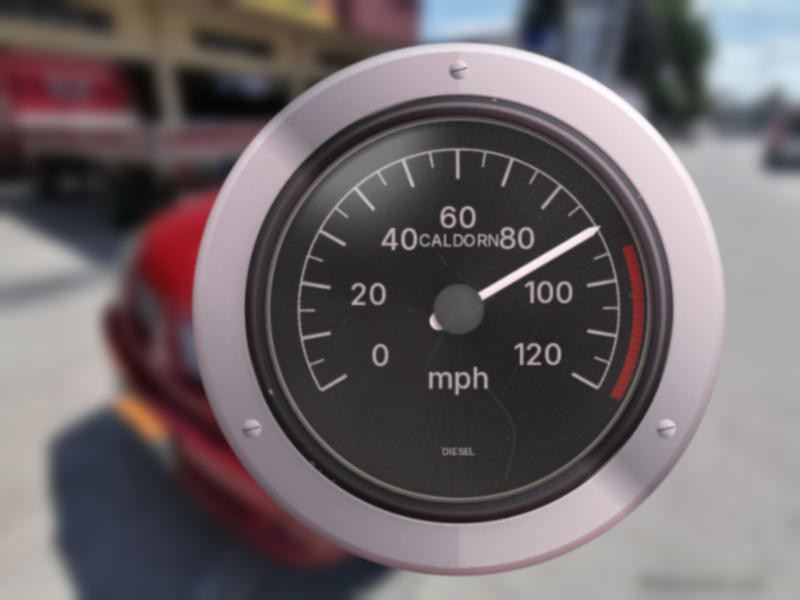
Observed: mph 90
